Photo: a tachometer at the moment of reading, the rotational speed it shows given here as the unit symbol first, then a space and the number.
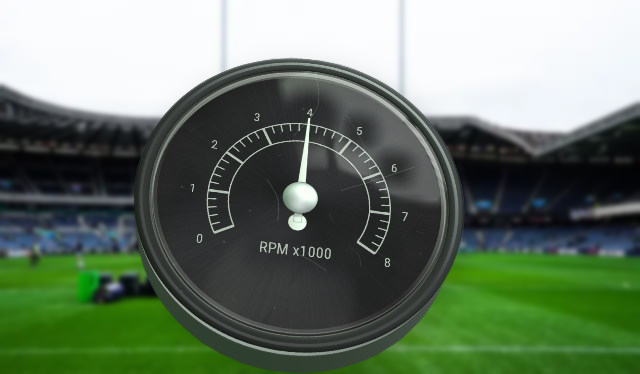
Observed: rpm 4000
